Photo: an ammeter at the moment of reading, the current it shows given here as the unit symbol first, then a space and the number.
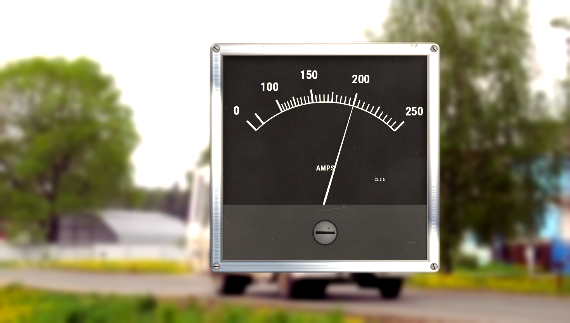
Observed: A 200
